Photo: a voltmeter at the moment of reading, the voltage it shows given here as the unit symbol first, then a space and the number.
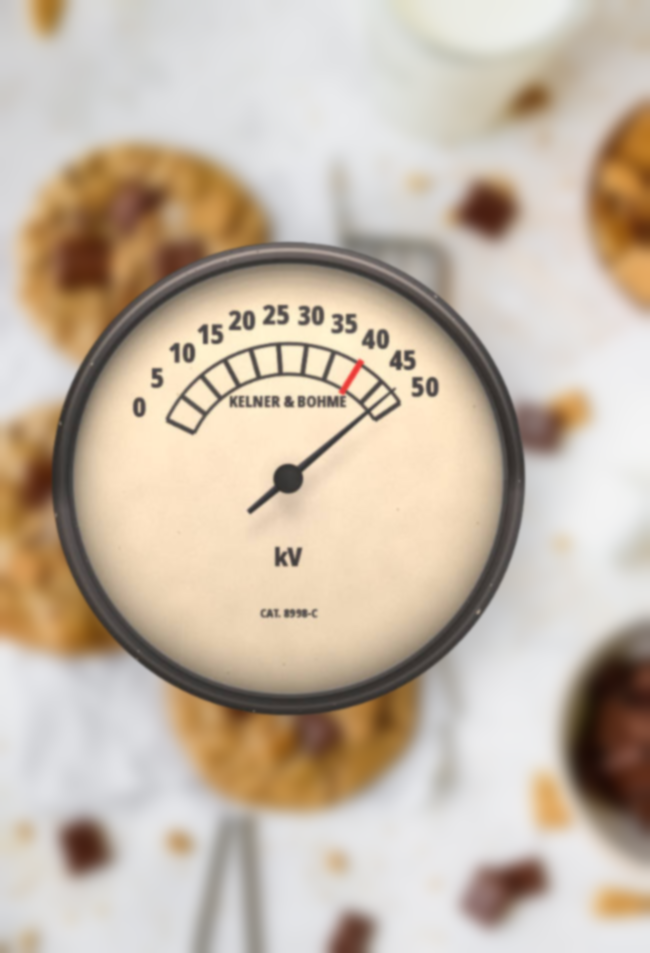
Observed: kV 47.5
